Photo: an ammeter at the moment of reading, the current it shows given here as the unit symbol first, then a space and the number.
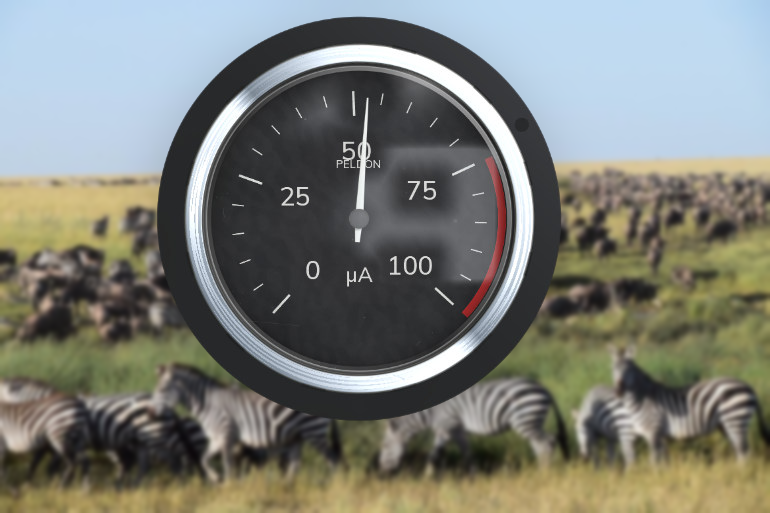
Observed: µA 52.5
